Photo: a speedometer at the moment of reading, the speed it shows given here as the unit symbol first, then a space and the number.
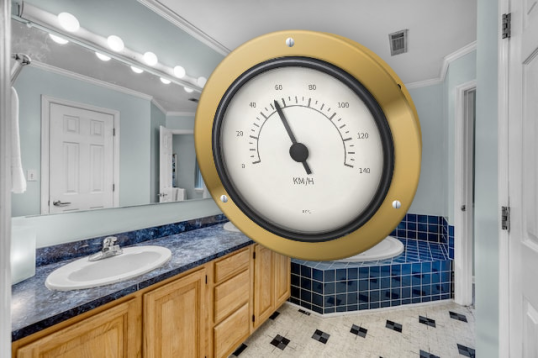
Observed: km/h 55
